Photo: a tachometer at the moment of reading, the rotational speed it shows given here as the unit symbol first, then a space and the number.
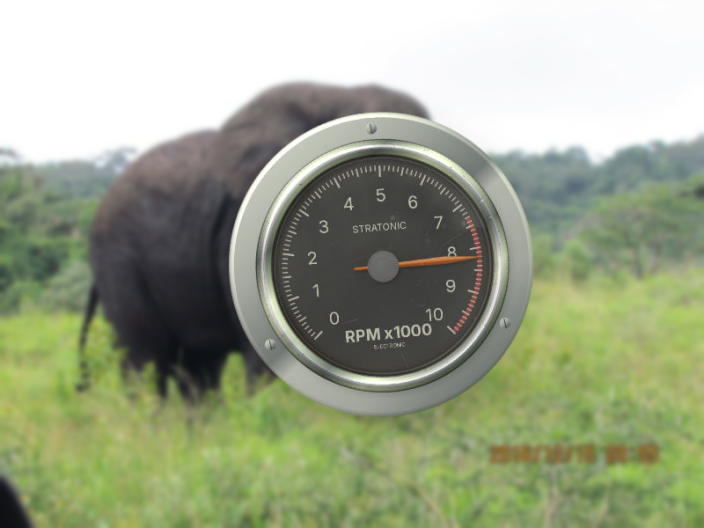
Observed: rpm 8200
